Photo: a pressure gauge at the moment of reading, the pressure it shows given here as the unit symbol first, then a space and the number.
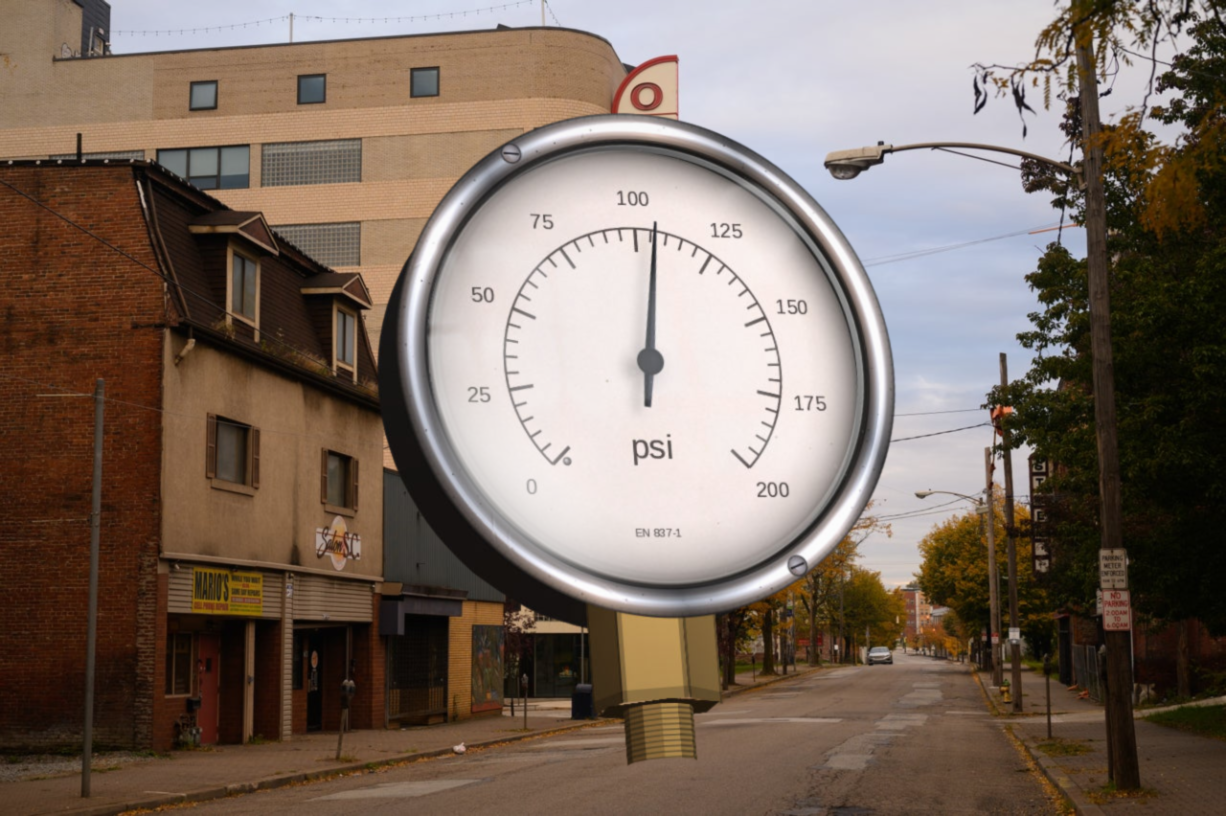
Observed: psi 105
